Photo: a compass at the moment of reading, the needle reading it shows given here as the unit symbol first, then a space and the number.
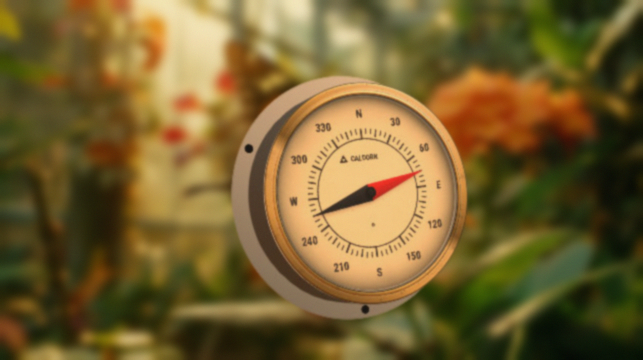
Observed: ° 75
